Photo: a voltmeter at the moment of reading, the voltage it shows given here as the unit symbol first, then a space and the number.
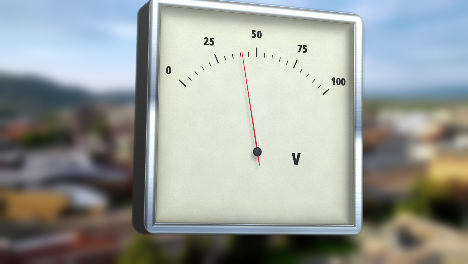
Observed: V 40
